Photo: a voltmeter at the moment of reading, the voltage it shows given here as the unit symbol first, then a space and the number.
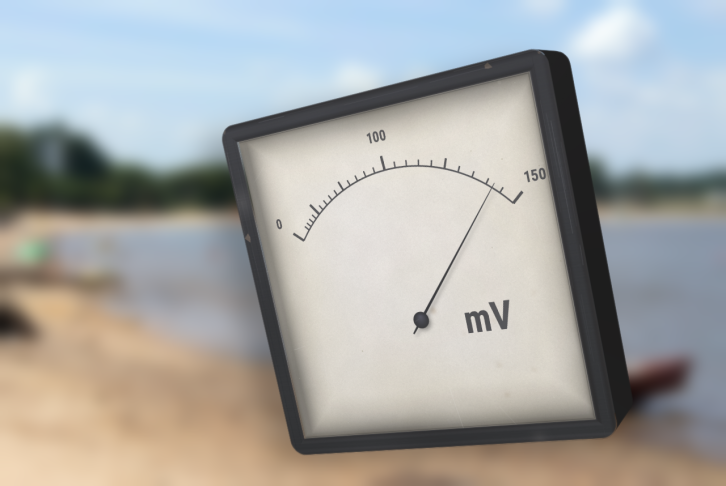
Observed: mV 142.5
